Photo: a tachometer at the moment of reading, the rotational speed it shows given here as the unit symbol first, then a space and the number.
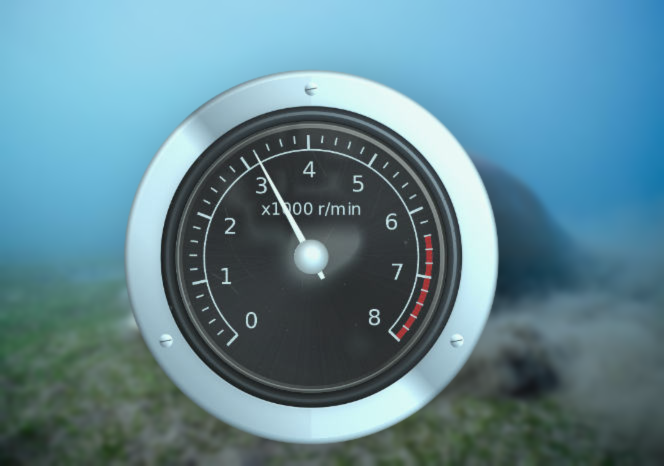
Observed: rpm 3200
